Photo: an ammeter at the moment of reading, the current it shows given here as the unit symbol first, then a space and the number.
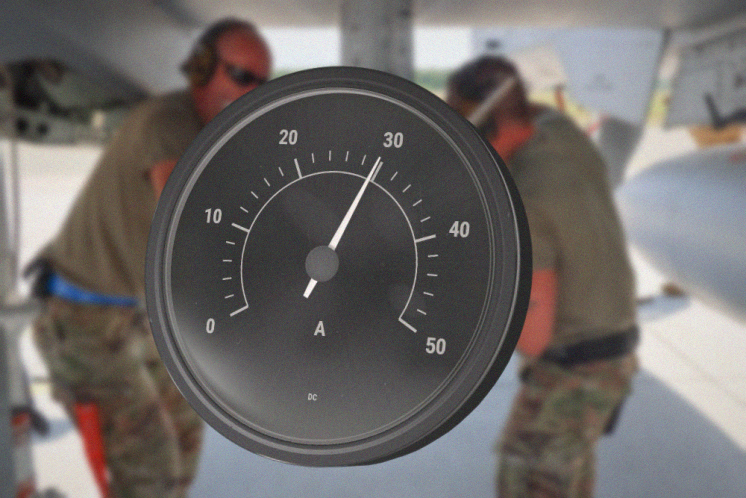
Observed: A 30
